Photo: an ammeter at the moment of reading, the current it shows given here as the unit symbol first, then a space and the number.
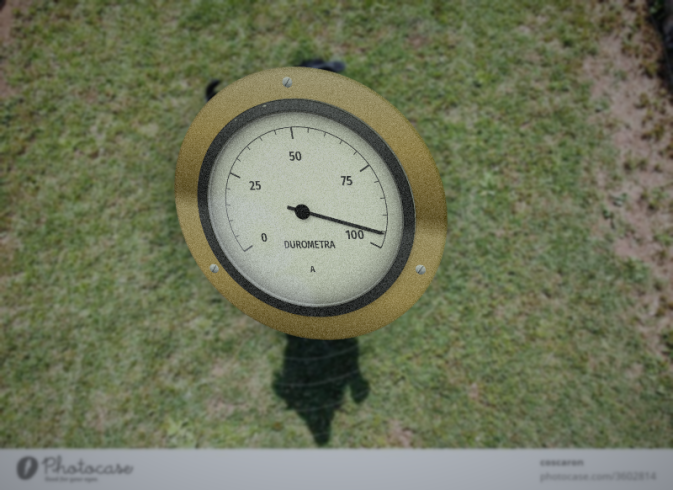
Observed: A 95
